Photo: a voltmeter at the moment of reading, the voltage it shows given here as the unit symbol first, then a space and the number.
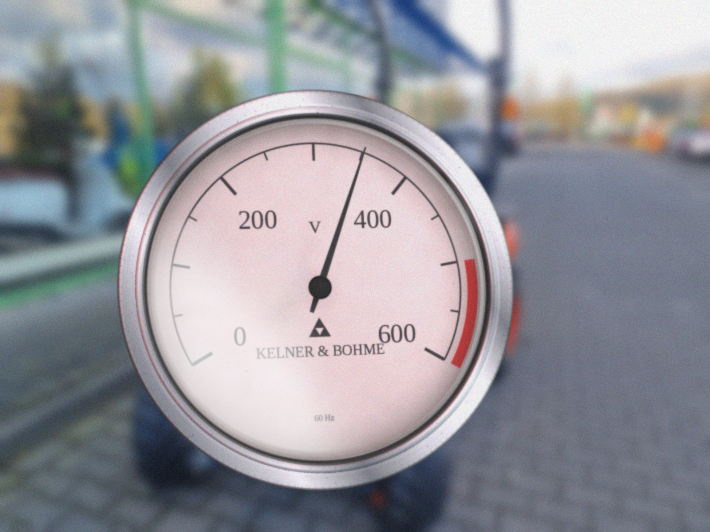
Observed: V 350
